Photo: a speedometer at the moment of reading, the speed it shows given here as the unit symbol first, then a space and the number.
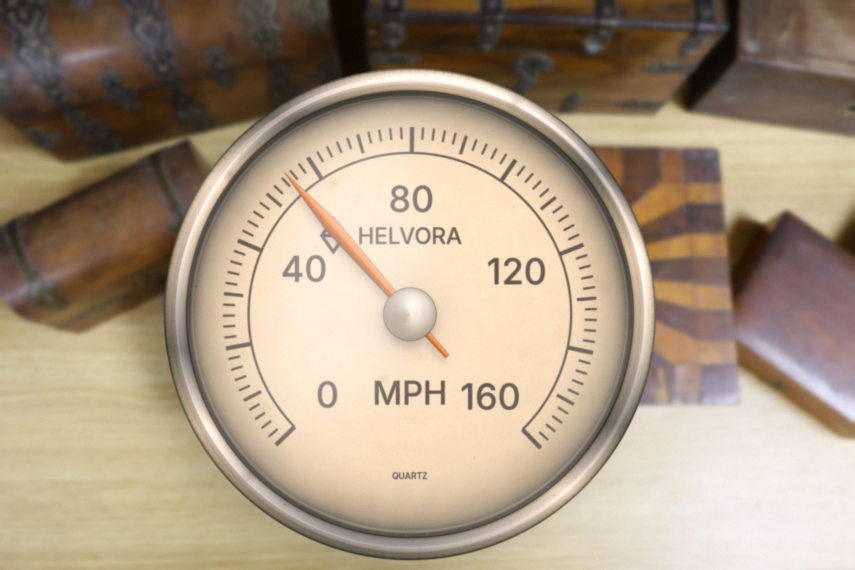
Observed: mph 55
